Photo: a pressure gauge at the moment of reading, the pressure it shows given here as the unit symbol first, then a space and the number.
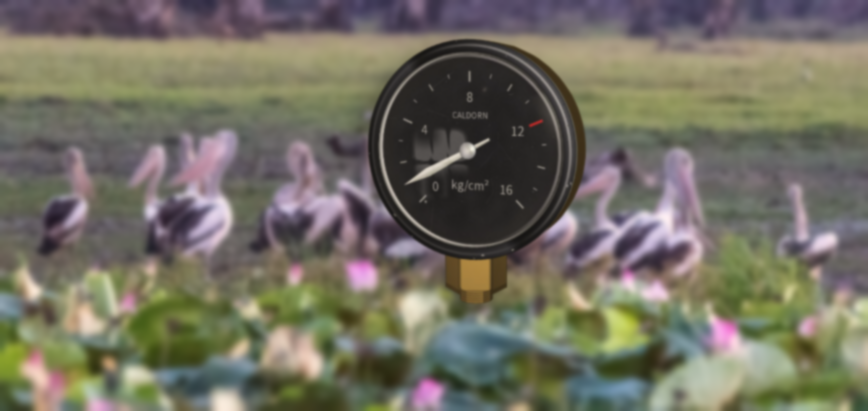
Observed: kg/cm² 1
